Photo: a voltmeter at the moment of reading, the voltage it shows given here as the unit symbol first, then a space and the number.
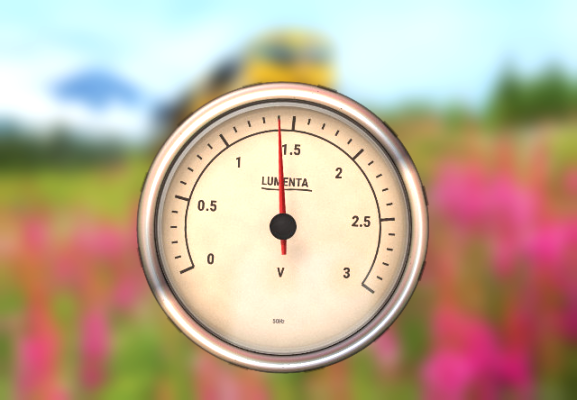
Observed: V 1.4
